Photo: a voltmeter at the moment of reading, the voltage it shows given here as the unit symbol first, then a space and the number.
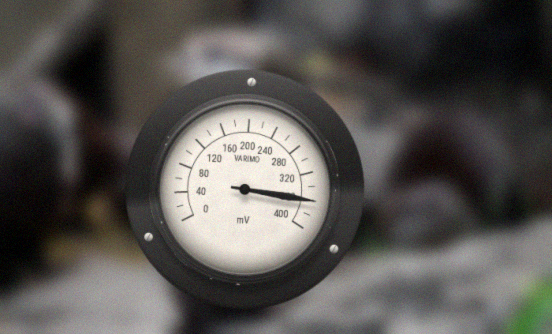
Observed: mV 360
